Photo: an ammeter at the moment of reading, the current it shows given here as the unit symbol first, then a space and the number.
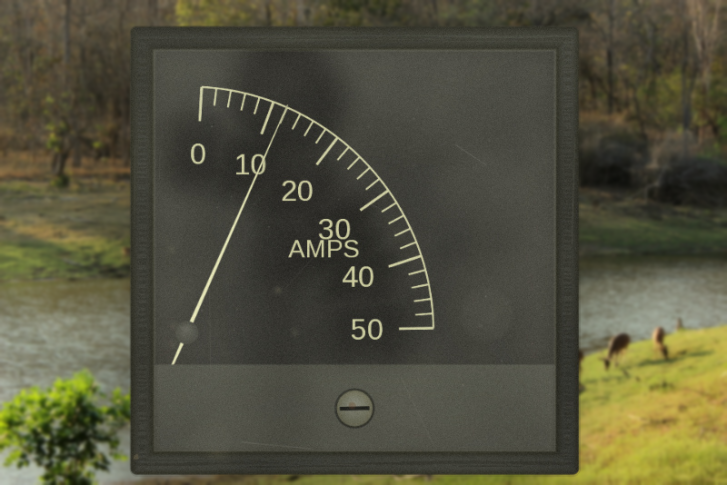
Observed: A 12
